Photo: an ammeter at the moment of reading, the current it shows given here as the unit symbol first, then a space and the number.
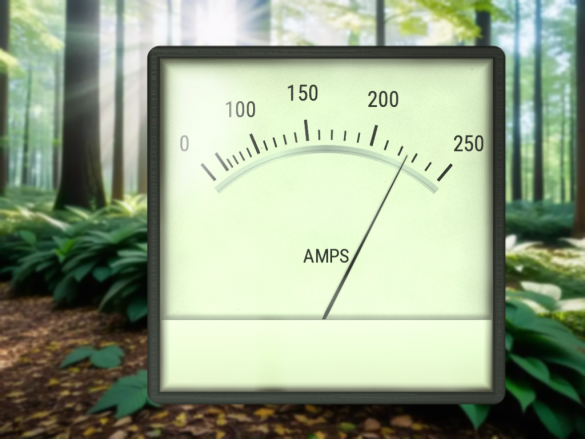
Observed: A 225
